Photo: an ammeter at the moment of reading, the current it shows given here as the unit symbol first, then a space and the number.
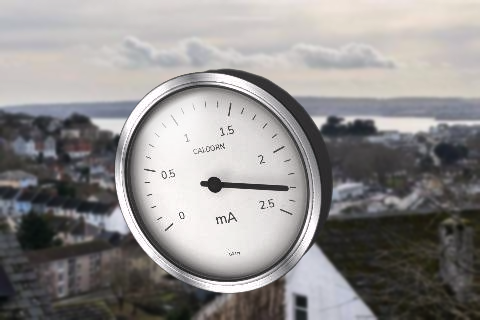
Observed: mA 2.3
